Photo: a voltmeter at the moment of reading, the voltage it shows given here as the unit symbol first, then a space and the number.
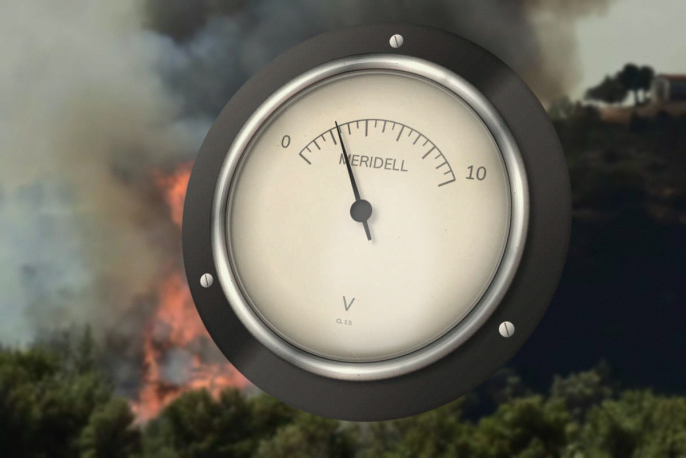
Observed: V 2.5
